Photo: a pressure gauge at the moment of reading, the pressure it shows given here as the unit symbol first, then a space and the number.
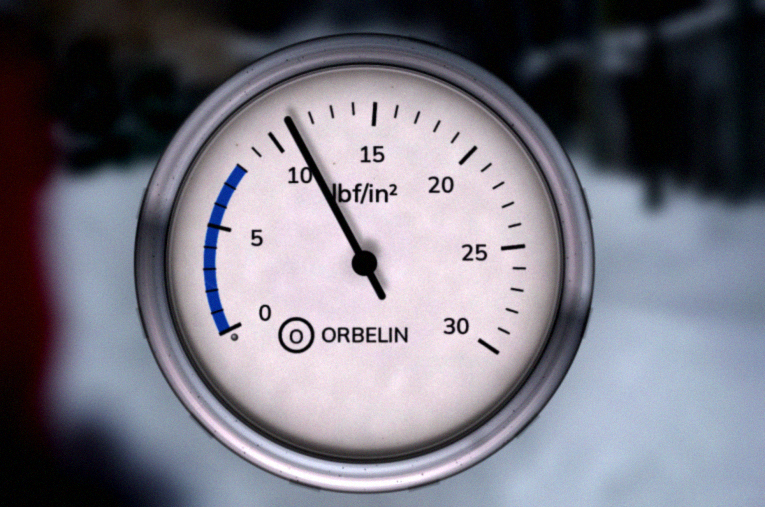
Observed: psi 11
